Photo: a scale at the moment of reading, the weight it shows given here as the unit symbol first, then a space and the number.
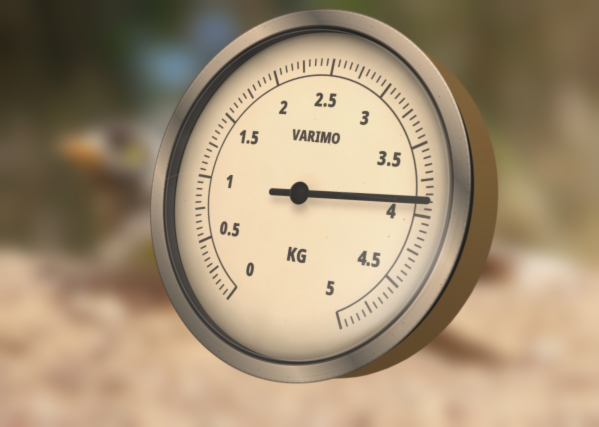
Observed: kg 3.9
